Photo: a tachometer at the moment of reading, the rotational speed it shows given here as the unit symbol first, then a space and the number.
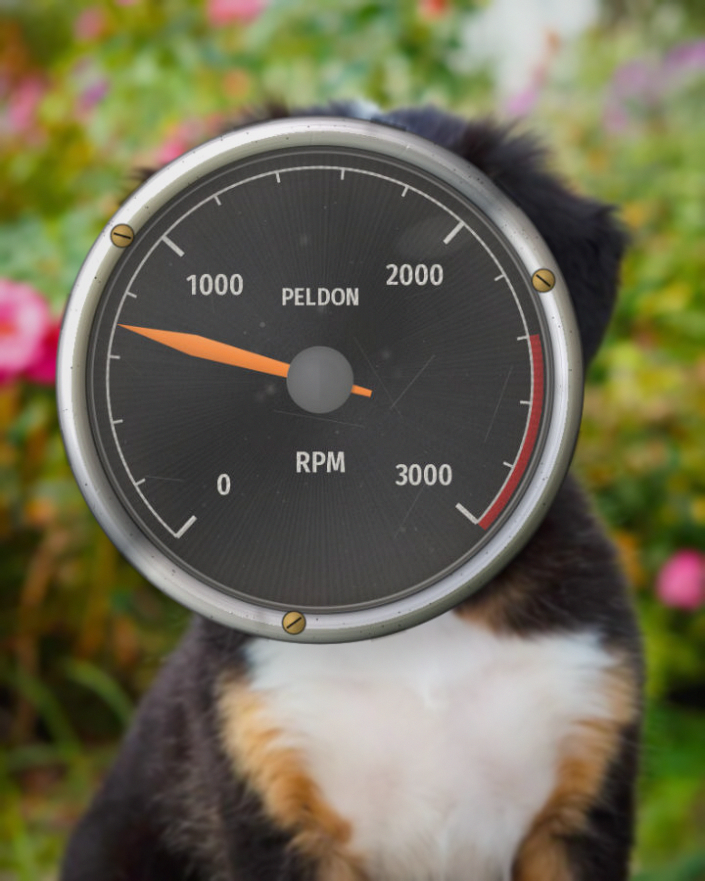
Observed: rpm 700
